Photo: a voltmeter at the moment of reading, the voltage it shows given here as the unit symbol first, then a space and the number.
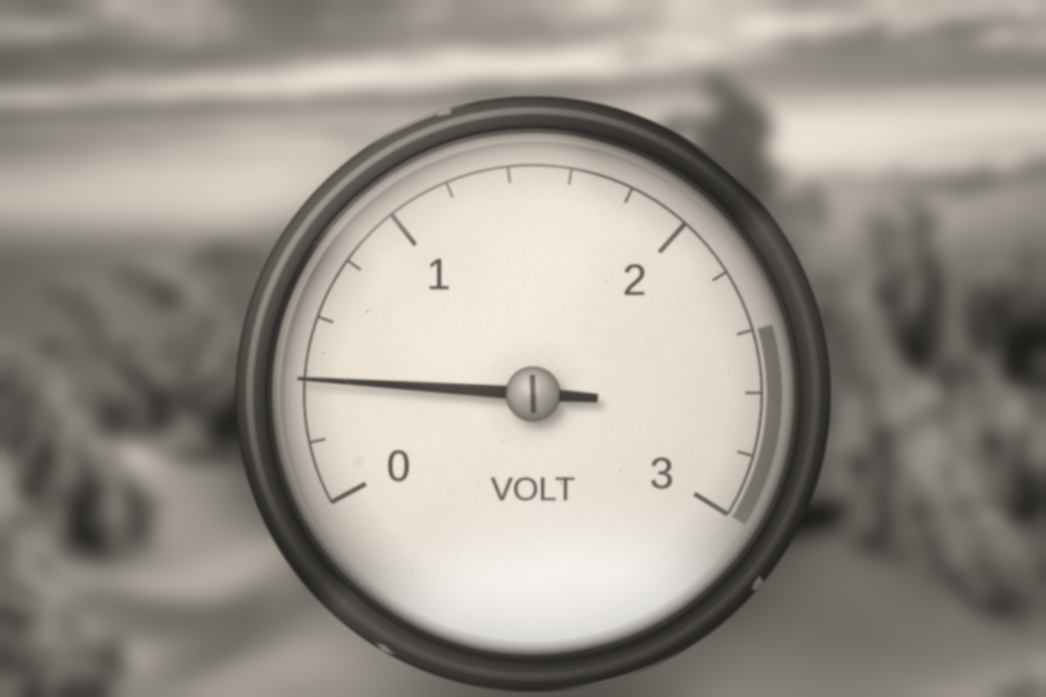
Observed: V 0.4
